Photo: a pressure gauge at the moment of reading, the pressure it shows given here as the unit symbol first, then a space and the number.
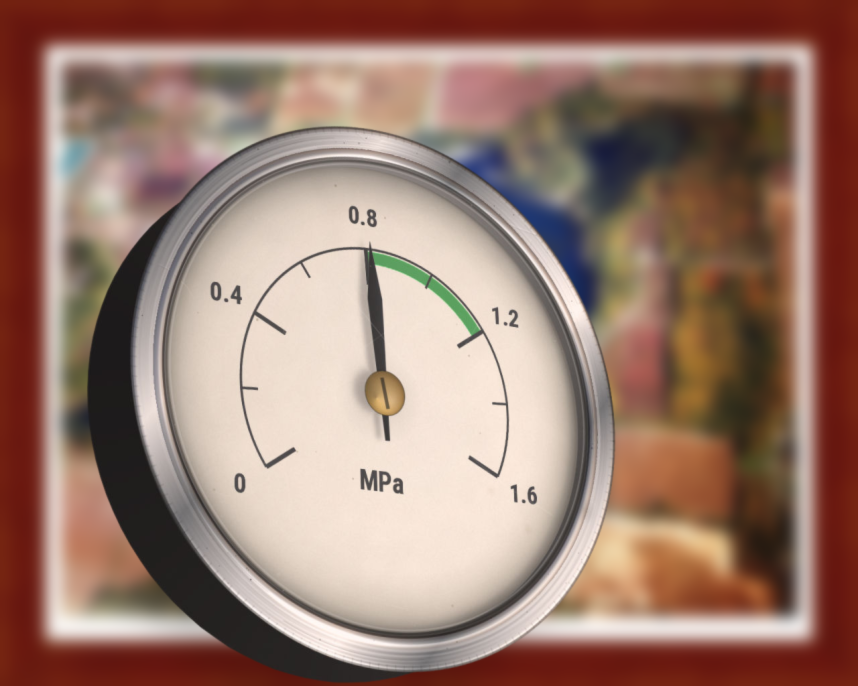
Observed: MPa 0.8
